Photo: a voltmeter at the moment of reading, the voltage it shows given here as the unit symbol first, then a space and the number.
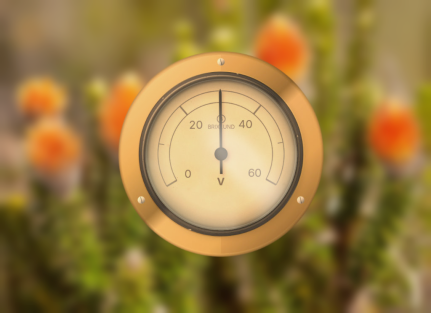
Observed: V 30
